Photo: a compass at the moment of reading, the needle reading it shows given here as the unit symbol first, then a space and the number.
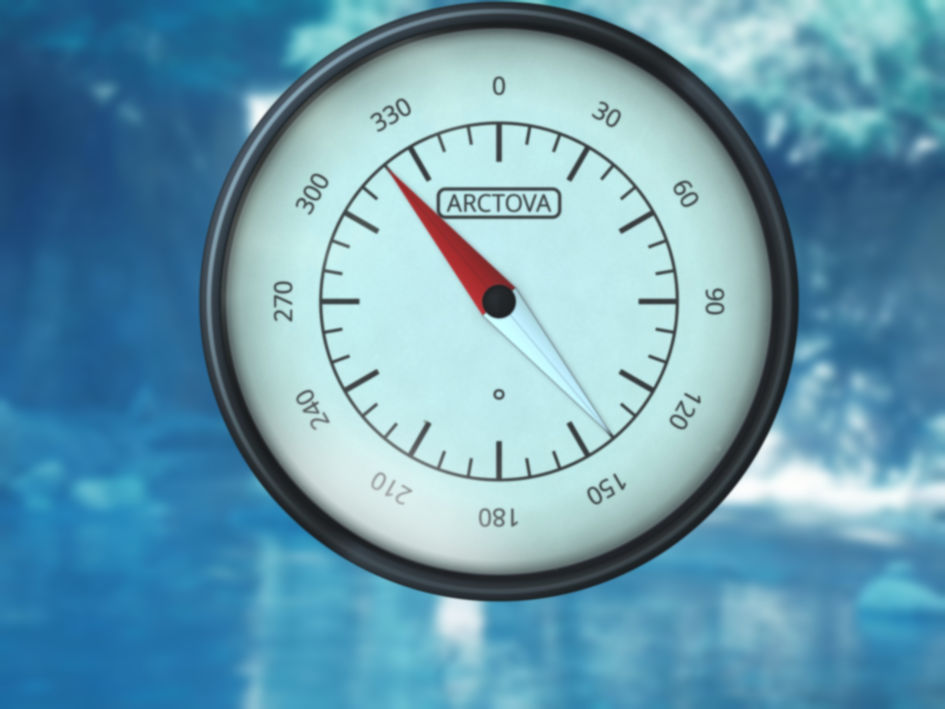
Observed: ° 320
